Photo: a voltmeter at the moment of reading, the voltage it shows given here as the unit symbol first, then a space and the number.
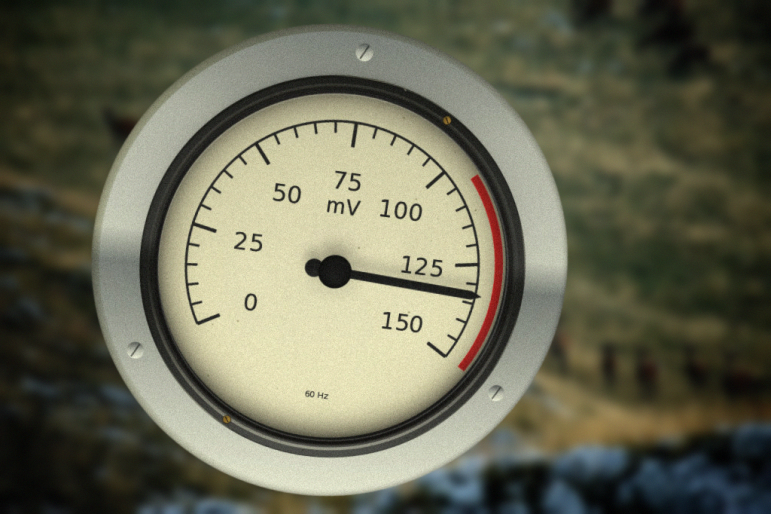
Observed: mV 132.5
